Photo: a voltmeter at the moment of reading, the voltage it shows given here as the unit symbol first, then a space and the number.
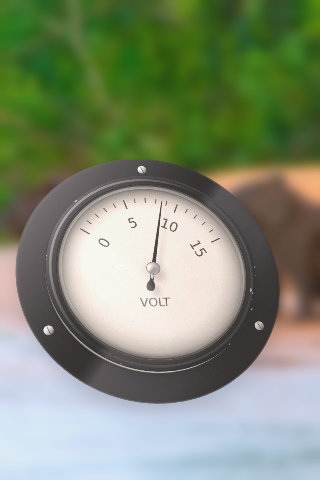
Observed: V 8.5
